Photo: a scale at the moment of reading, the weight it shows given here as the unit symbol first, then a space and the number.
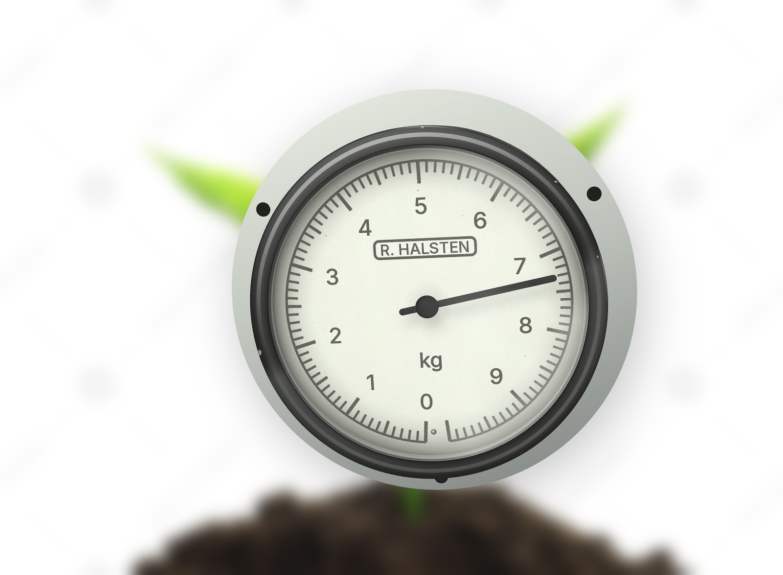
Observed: kg 7.3
